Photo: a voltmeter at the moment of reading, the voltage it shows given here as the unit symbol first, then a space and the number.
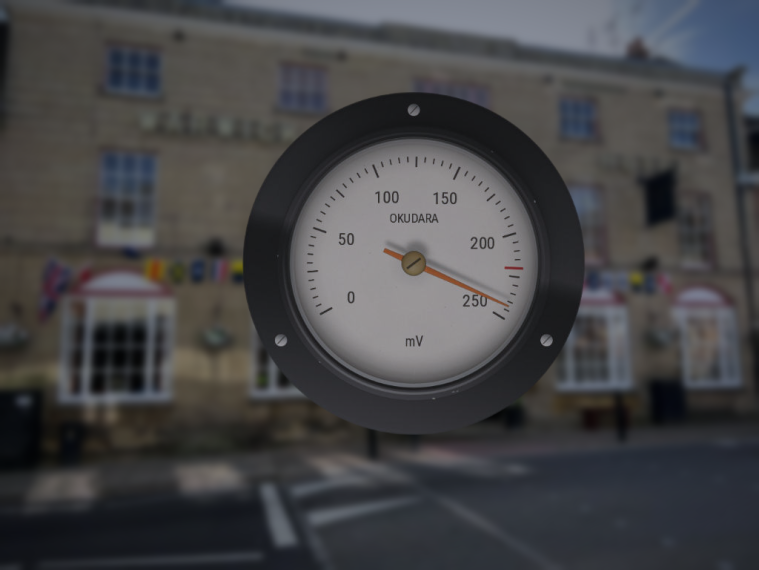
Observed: mV 242.5
